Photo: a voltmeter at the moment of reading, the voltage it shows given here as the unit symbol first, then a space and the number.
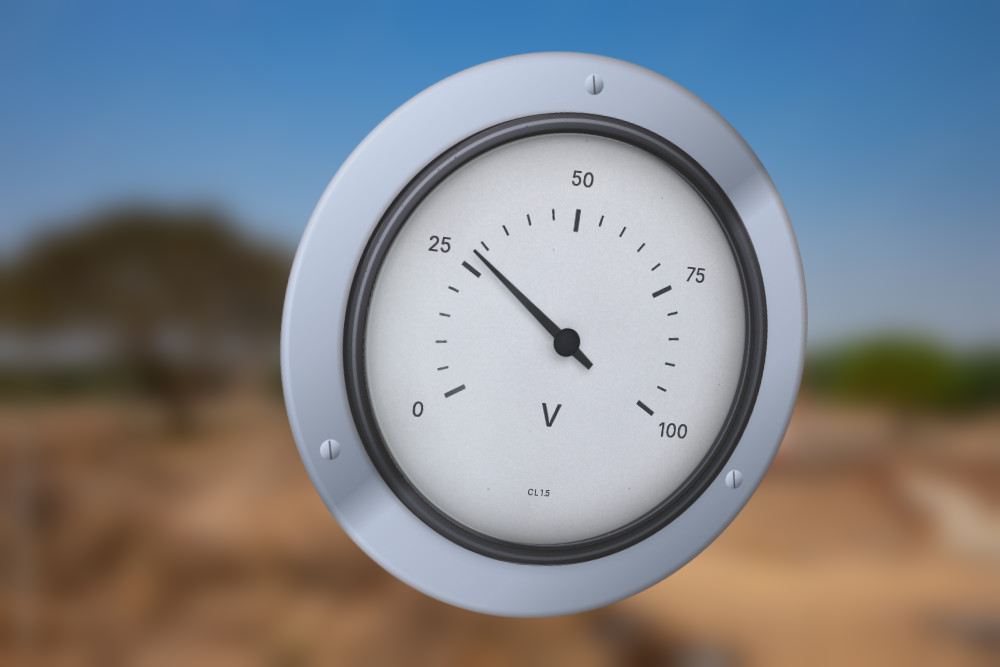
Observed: V 27.5
